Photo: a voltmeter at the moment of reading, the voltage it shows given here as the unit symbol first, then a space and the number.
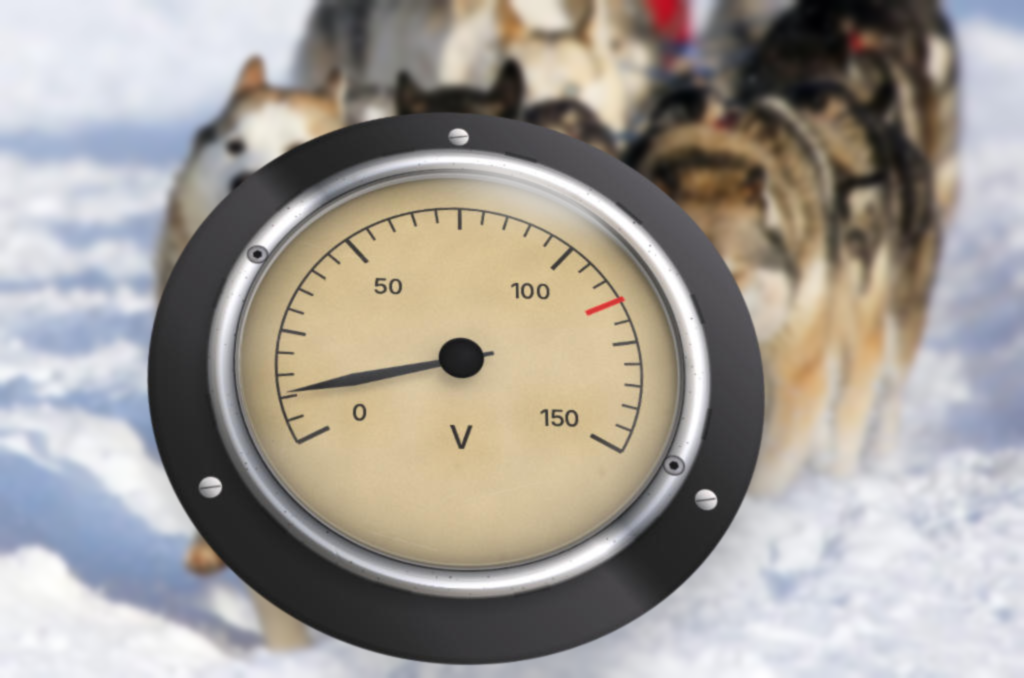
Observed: V 10
